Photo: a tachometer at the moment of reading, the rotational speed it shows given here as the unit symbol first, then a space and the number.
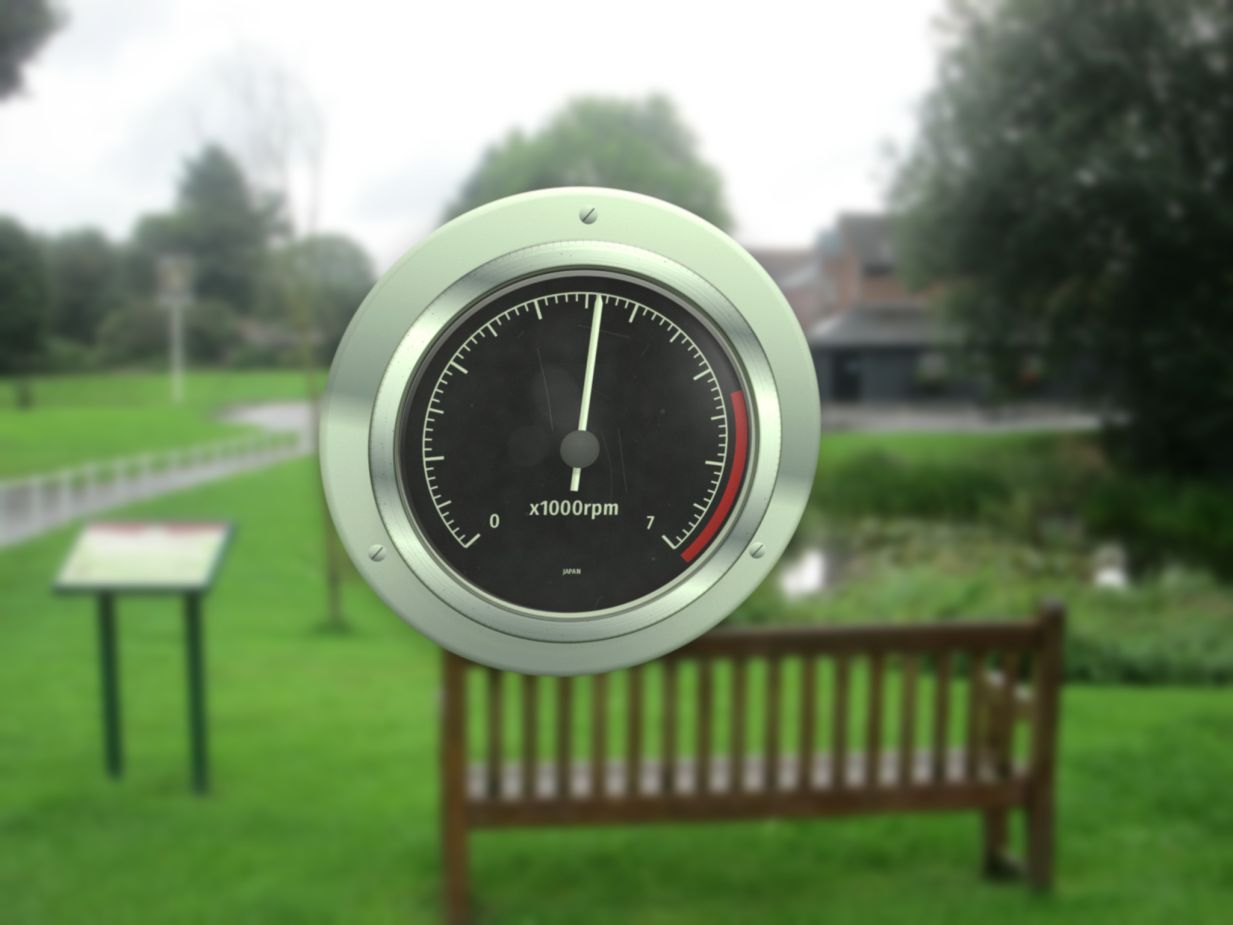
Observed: rpm 3600
